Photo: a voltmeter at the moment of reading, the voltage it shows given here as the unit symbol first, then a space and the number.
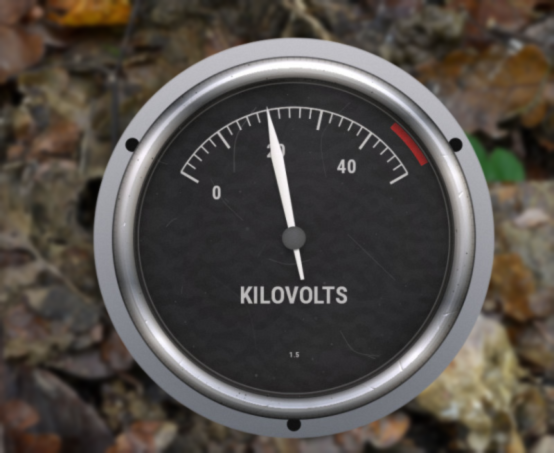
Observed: kV 20
